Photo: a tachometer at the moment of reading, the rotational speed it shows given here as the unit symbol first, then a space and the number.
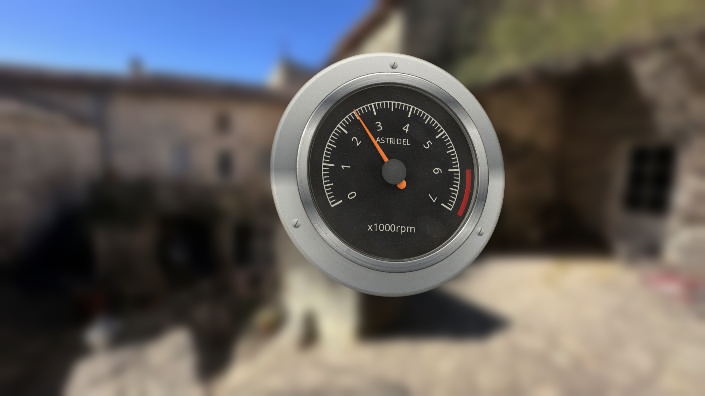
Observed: rpm 2500
